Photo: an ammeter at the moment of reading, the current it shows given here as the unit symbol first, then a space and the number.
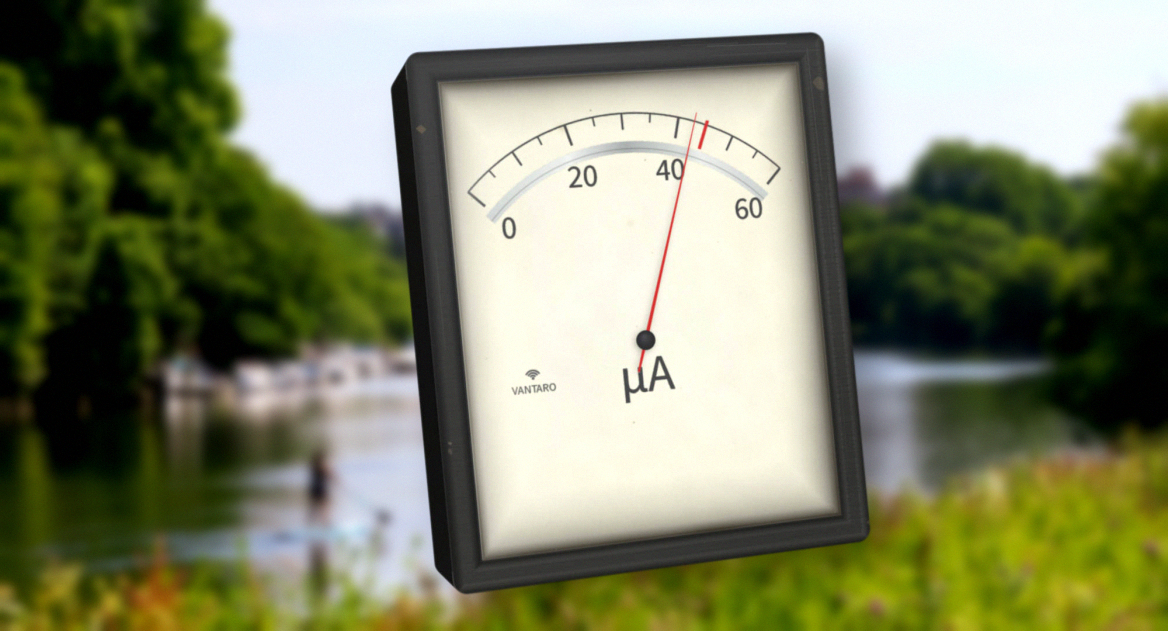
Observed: µA 42.5
